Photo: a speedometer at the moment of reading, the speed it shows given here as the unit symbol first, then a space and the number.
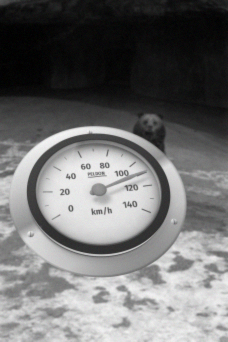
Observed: km/h 110
